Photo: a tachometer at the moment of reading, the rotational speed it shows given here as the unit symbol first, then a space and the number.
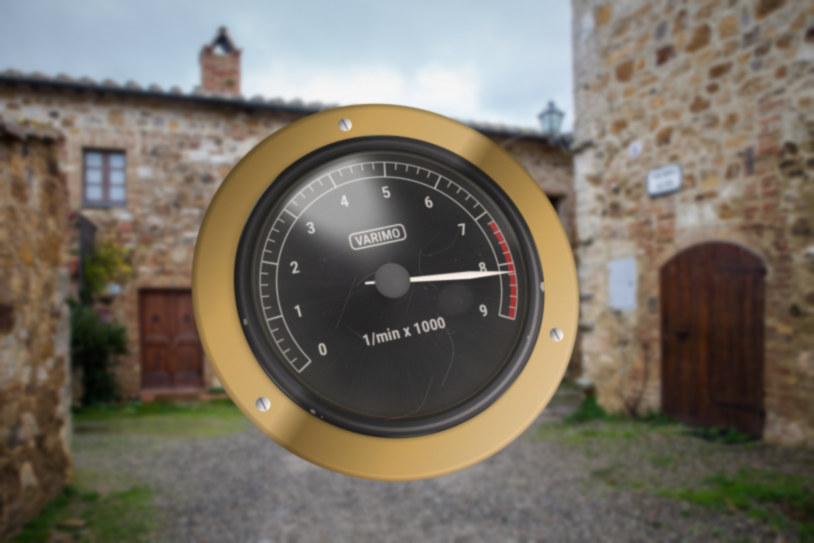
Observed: rpm 8200
